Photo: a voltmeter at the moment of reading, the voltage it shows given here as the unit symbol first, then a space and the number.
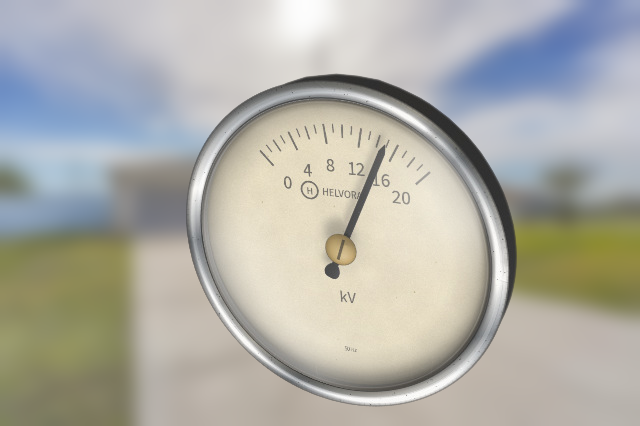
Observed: kV 15
